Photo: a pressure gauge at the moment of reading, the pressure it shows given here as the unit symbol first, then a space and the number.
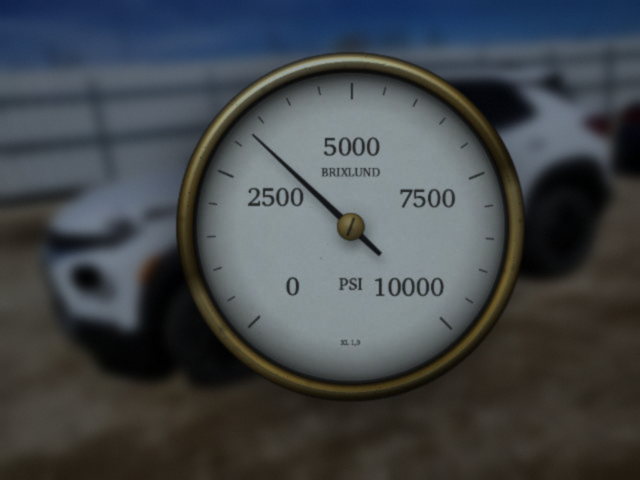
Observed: psi 3250
